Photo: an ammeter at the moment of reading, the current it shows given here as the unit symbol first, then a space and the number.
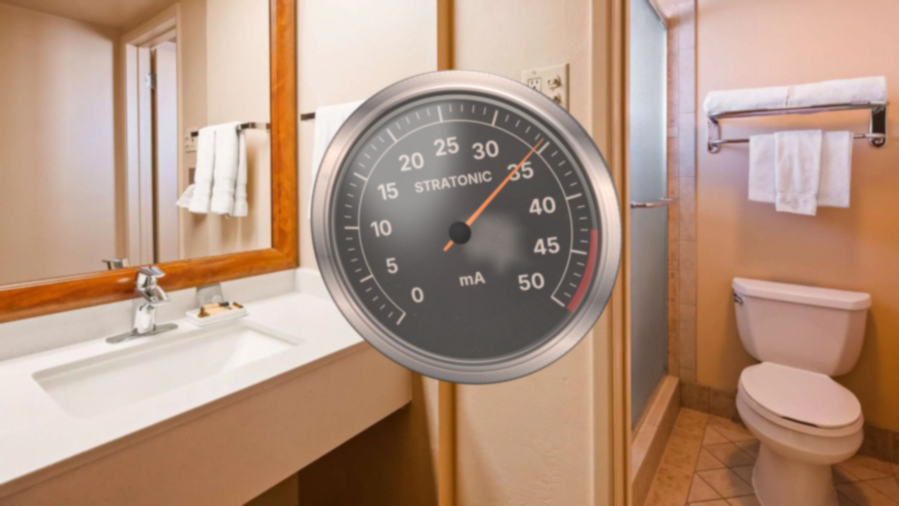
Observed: mA 34.5
